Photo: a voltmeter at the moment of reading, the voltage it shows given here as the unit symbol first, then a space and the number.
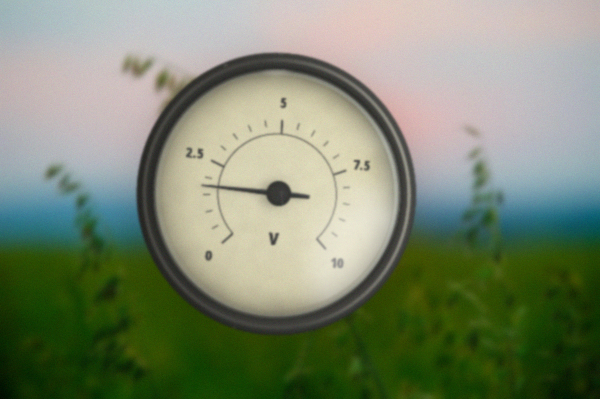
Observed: V 1.75
